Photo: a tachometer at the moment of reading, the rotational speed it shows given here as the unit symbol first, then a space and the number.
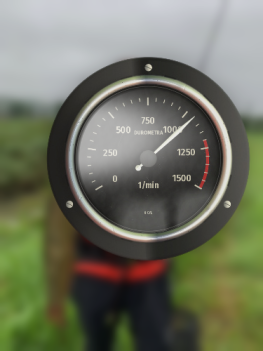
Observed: rpm 1050
